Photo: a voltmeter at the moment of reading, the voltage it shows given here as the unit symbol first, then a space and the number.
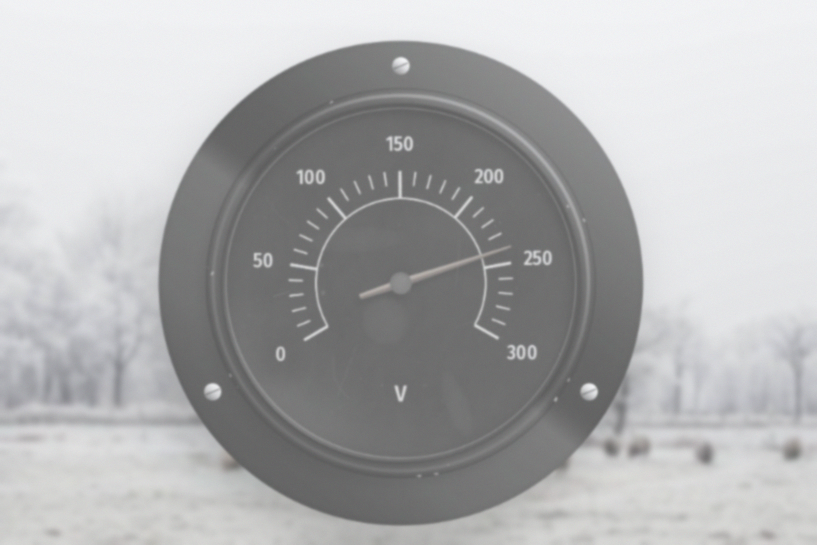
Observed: V 240
